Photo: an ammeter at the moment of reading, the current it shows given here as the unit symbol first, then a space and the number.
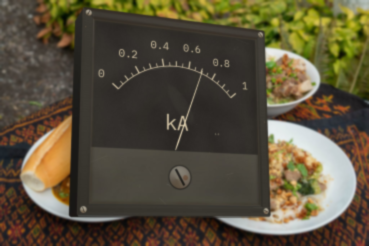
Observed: kA 0.7
